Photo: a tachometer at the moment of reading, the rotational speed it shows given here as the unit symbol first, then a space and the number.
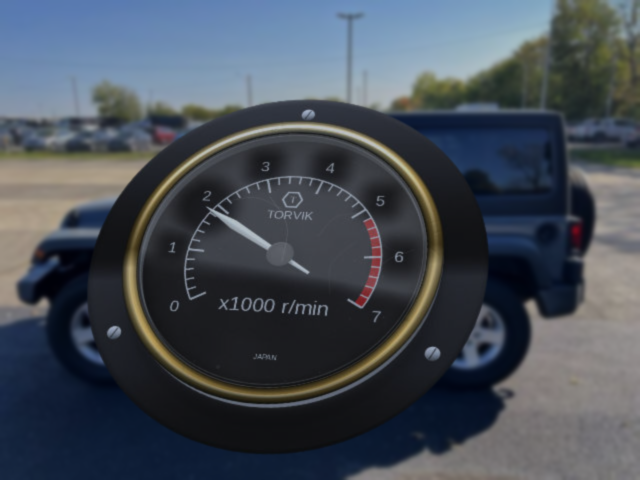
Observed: rpm 1800
